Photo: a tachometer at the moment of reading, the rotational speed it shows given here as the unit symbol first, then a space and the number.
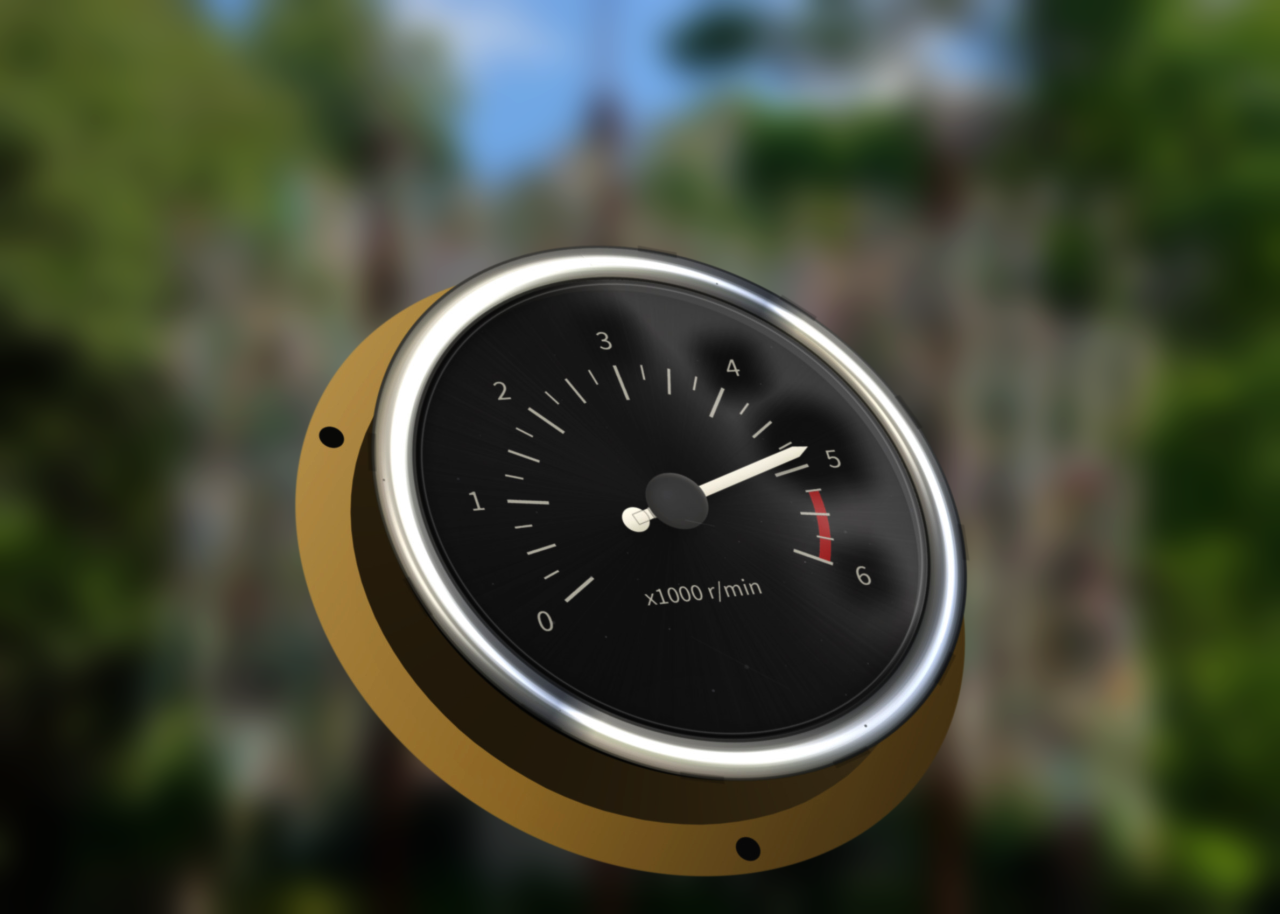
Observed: rpm 4875
